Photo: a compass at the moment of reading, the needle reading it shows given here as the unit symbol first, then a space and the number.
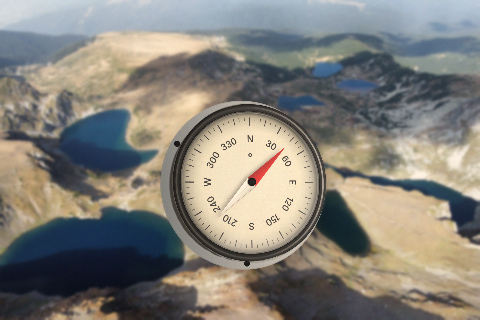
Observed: ° 45
